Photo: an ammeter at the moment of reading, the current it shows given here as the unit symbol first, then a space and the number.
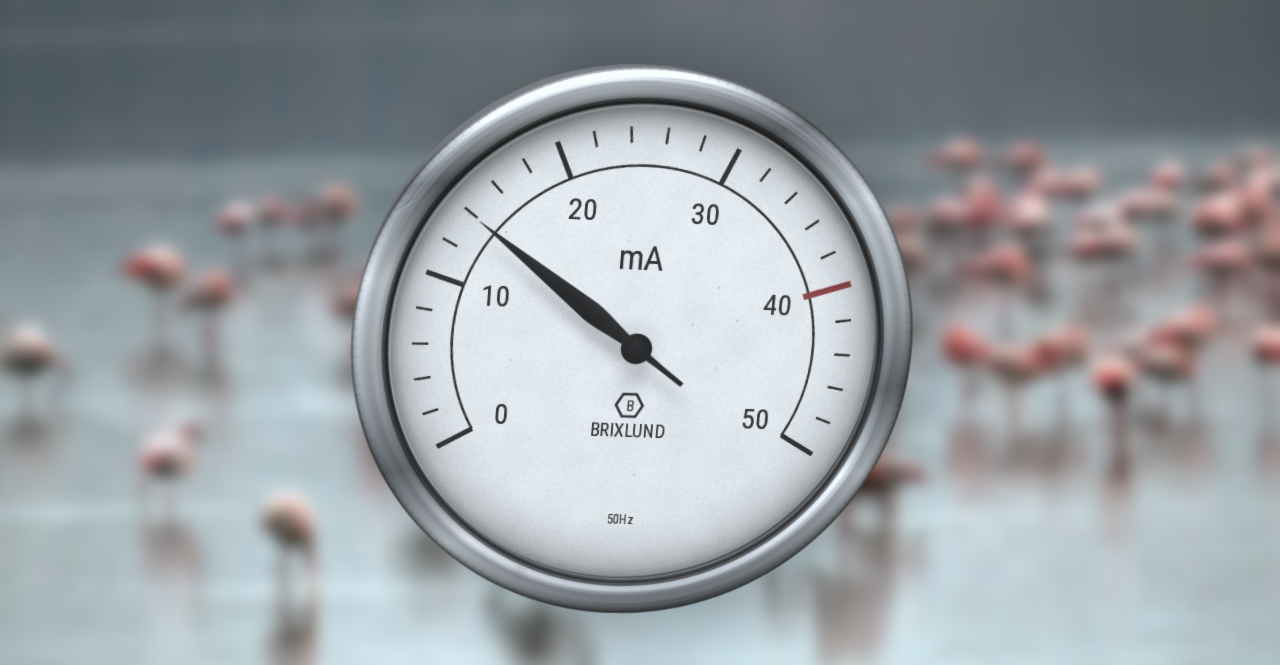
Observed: mA 14
